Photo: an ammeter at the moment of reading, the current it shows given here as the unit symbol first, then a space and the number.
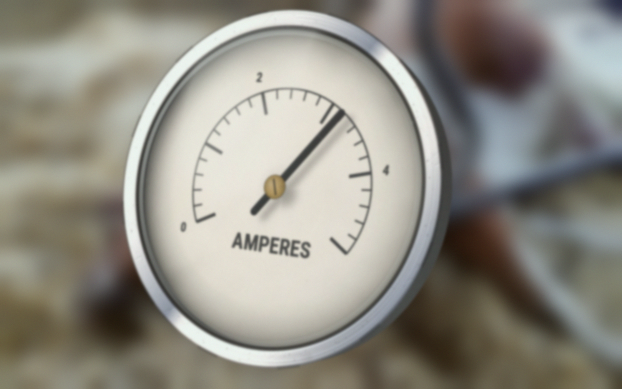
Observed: A 3.2
